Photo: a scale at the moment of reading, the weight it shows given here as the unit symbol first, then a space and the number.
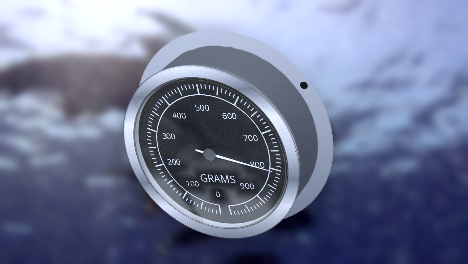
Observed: g 800
